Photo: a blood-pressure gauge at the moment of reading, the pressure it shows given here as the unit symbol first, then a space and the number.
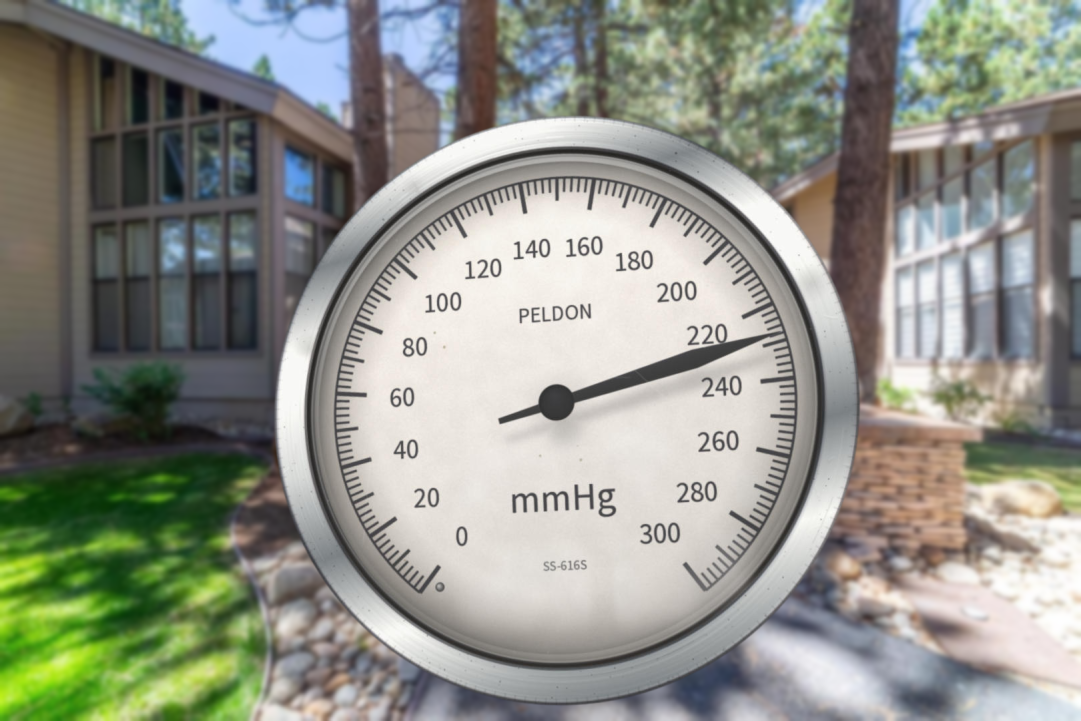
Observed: mmHg 228
